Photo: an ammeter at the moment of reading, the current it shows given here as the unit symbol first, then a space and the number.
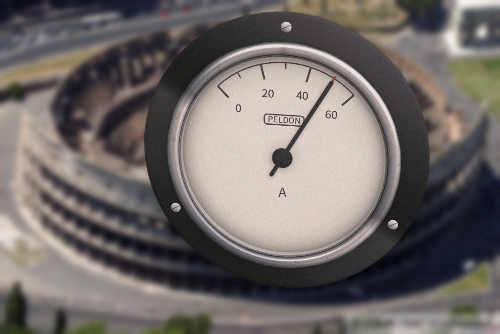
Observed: A 50
